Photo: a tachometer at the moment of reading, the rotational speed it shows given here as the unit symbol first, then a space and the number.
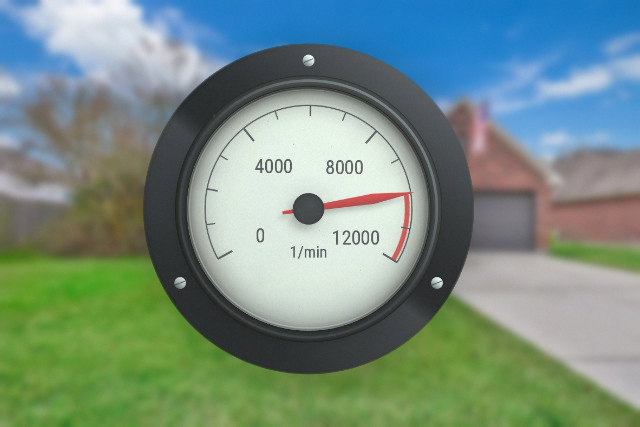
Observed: rpm 10000
